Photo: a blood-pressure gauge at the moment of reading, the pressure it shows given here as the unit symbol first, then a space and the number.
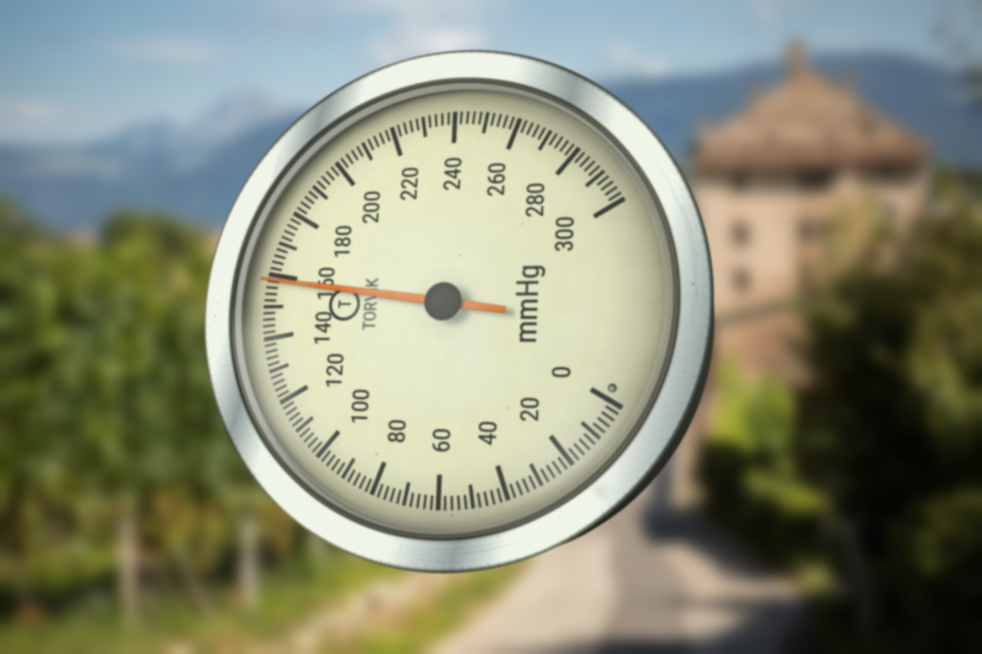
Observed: mmHg 158
